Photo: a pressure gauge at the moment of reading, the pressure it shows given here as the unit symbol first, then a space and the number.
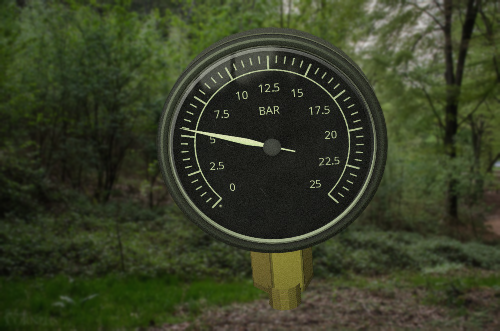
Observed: bar 5.5
